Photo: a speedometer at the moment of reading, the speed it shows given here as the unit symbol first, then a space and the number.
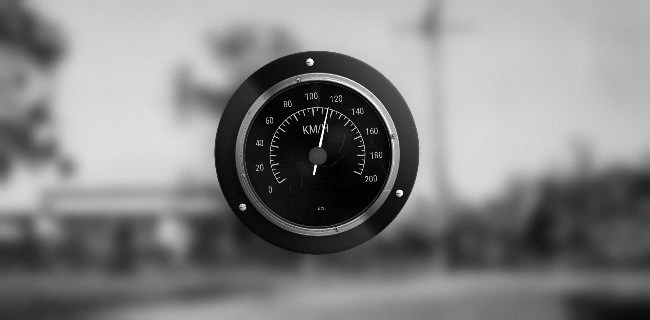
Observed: km/h 115
